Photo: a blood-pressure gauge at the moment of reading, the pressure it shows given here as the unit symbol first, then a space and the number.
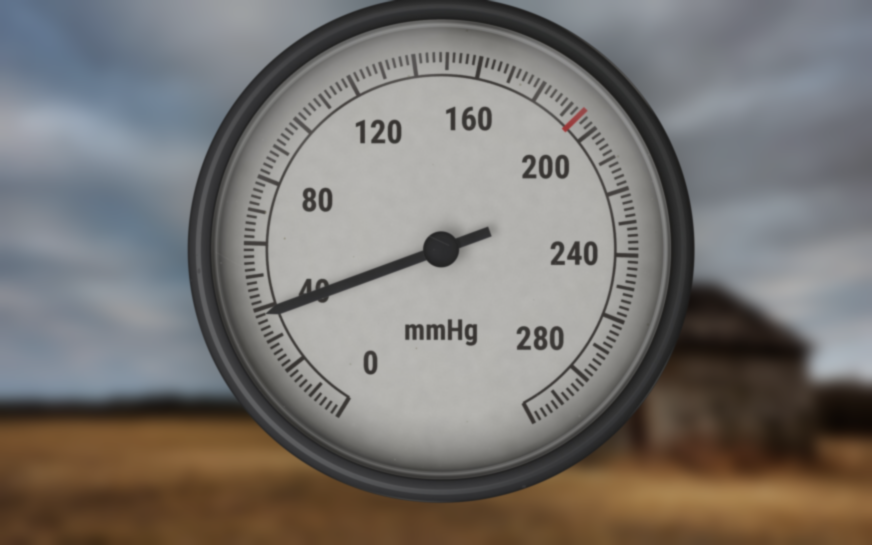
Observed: mmHg 38
